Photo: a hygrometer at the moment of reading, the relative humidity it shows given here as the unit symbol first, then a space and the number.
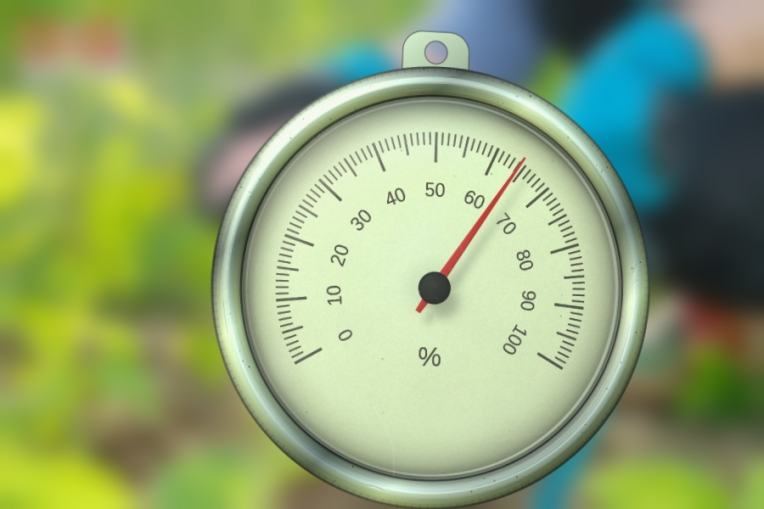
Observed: % 64
